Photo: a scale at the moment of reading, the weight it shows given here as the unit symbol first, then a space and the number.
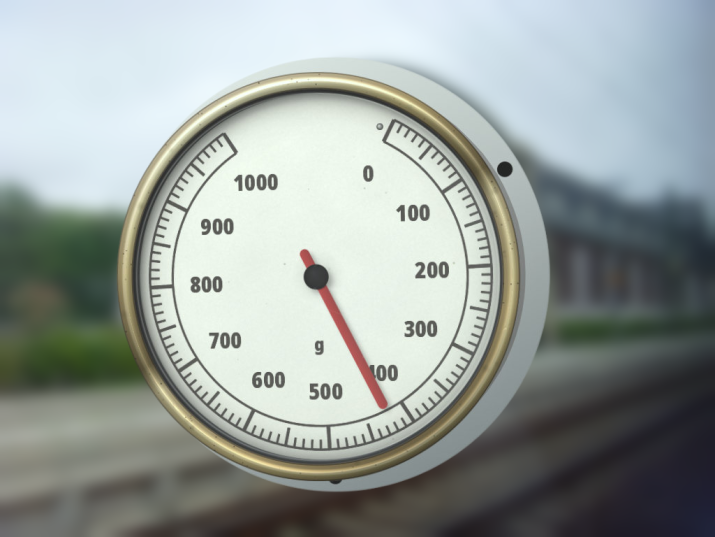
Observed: g 420
